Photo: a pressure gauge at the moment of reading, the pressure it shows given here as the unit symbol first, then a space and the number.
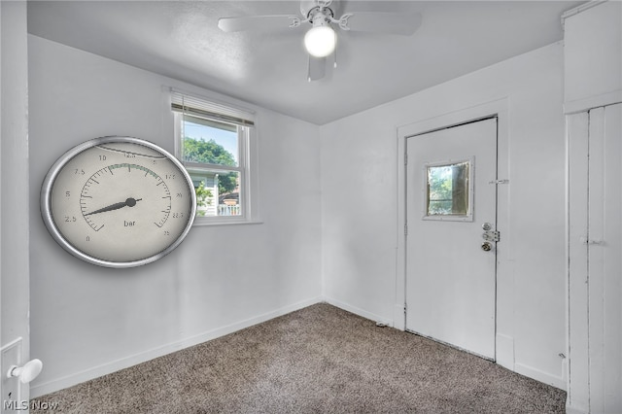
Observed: bar 2.5
